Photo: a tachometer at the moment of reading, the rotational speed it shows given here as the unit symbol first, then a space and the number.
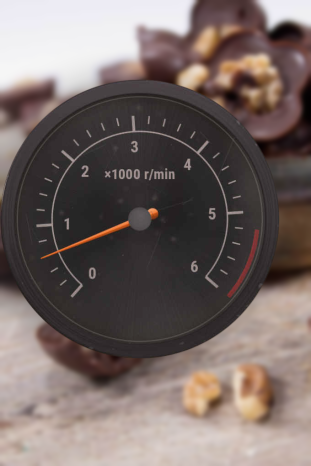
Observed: rpm 600
